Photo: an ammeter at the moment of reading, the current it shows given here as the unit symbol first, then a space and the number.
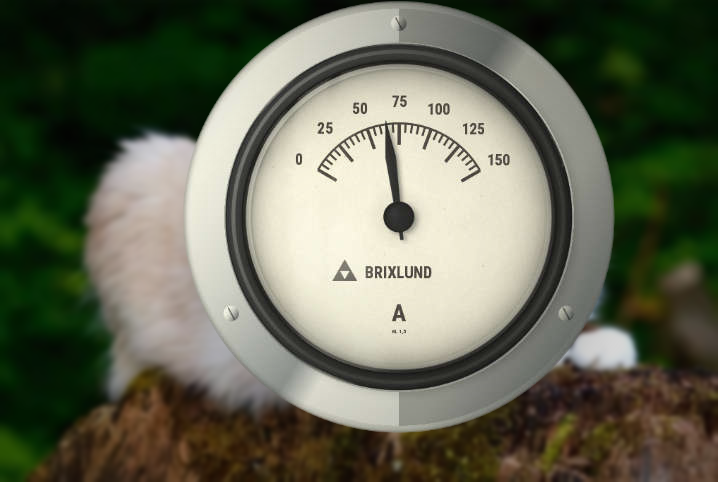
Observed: A 65
